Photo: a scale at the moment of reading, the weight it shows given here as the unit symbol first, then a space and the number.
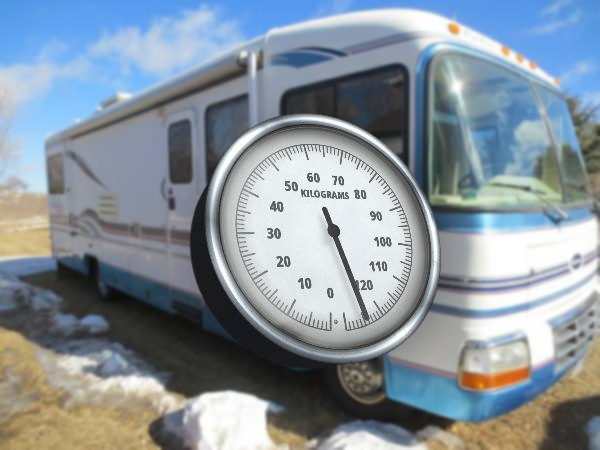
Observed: kg 125
